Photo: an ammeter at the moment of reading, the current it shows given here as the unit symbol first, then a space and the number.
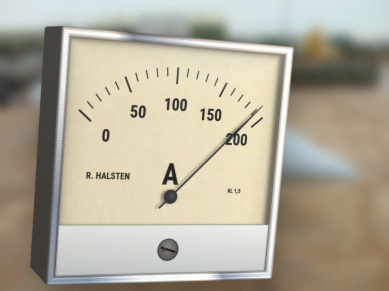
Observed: A 190
